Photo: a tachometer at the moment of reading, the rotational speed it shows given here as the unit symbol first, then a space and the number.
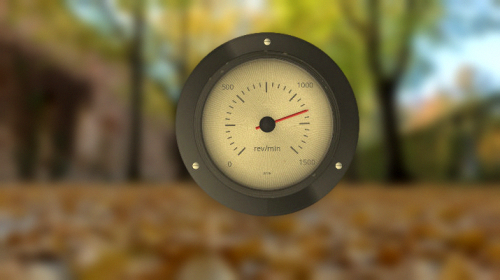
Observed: rpm 1150
